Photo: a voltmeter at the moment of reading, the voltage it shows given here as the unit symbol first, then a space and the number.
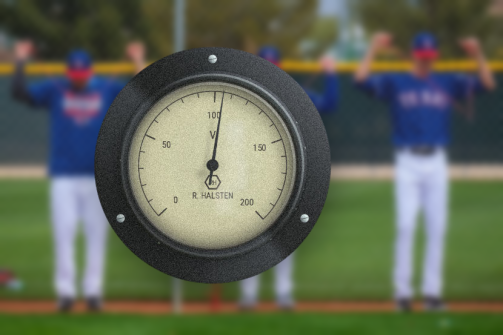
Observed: V 105
